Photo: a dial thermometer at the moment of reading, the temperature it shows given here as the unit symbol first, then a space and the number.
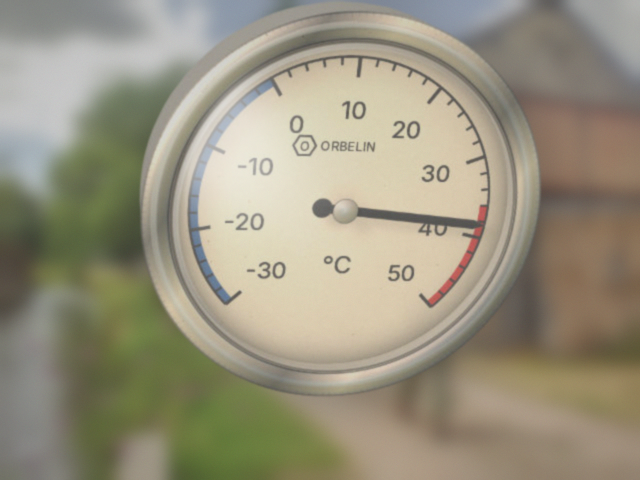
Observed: °C 38
